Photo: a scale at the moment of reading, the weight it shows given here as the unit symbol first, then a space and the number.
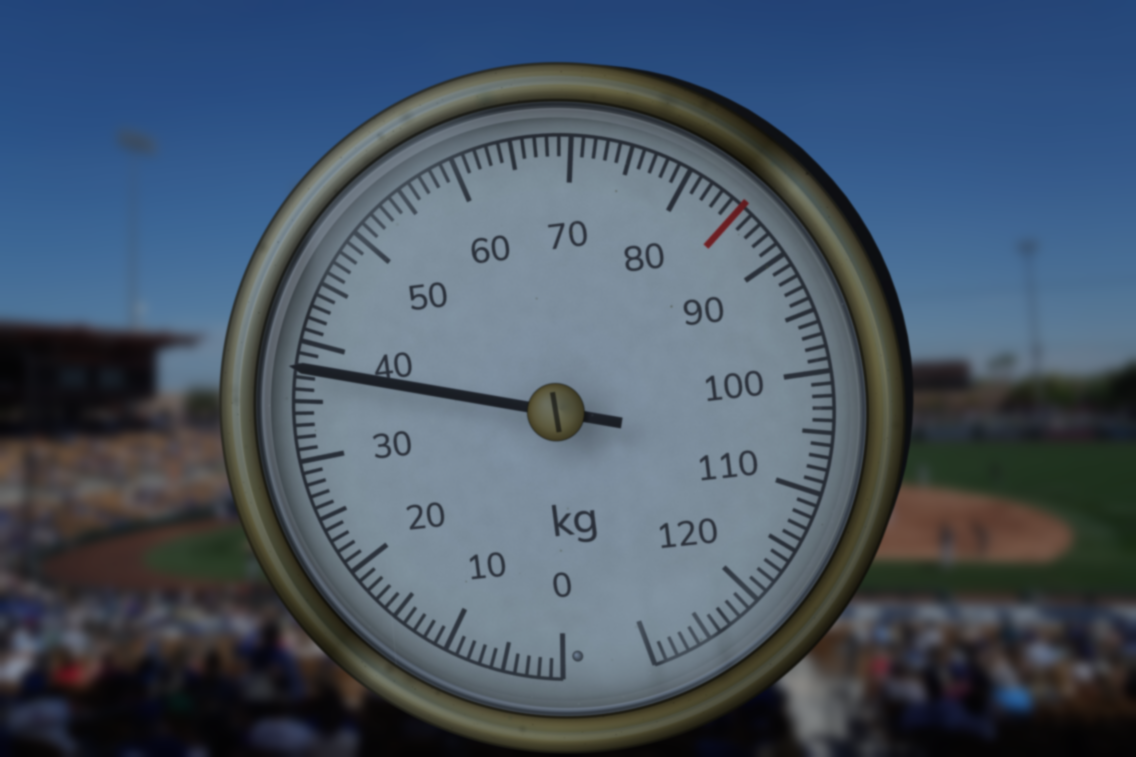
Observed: kg 38
